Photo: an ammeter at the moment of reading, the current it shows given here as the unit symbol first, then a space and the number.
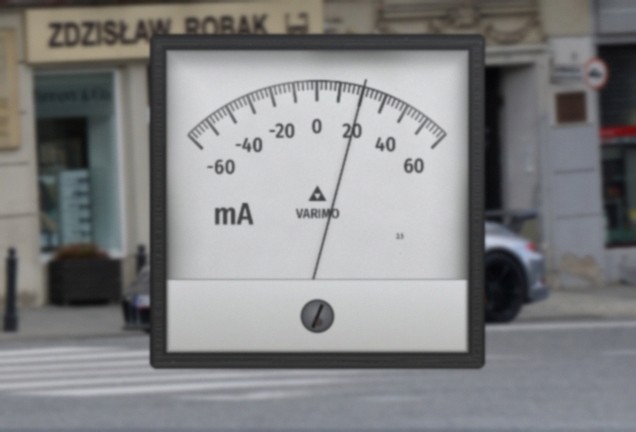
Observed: mA 20
